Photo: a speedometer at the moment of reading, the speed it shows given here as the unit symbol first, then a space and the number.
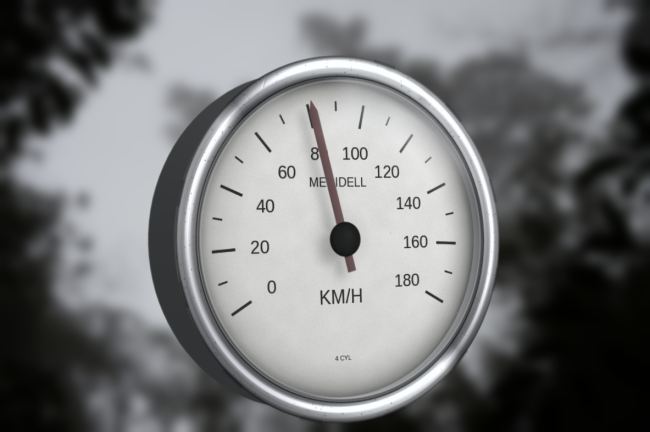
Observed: km/h 80
